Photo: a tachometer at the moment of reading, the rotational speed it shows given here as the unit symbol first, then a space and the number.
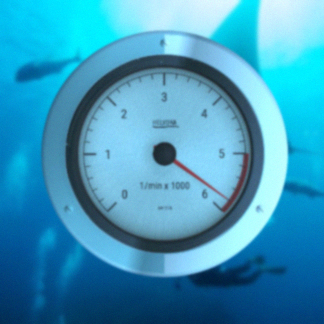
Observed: rpm 5800
